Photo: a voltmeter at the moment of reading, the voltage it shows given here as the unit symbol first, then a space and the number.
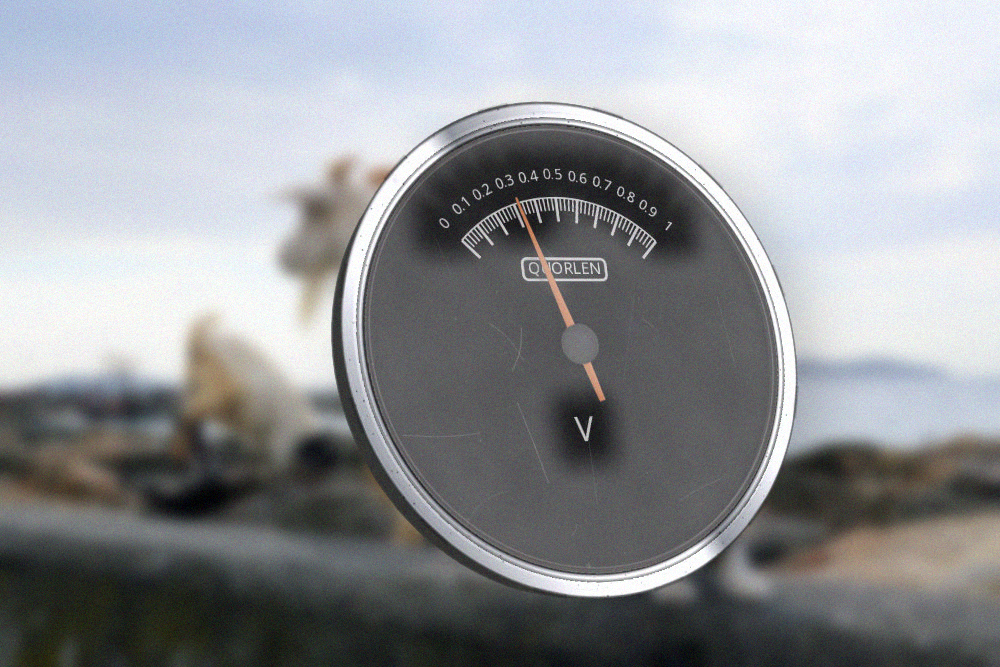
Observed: V 0.3
